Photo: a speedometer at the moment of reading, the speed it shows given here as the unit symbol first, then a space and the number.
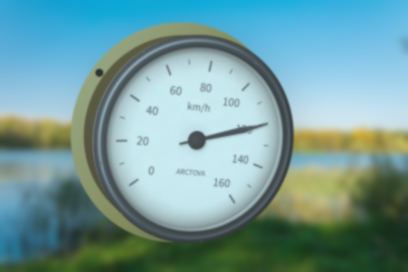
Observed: km/h 120
